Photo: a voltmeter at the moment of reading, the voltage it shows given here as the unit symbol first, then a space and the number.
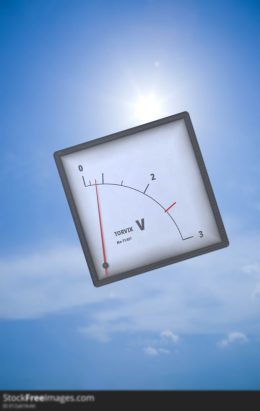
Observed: V 0.75
